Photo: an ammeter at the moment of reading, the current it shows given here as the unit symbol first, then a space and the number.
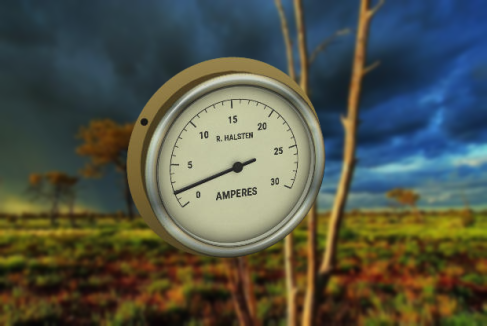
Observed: A 2
